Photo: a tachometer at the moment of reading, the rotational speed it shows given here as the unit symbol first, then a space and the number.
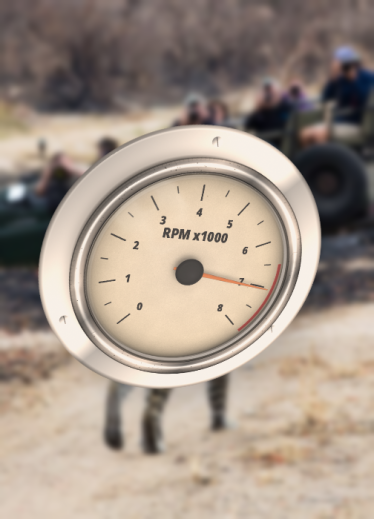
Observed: rpm 7000
